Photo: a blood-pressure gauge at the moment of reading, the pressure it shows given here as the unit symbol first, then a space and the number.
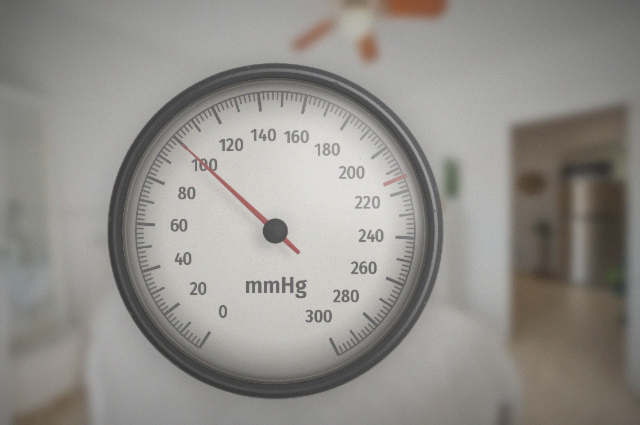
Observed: mmHg 100
